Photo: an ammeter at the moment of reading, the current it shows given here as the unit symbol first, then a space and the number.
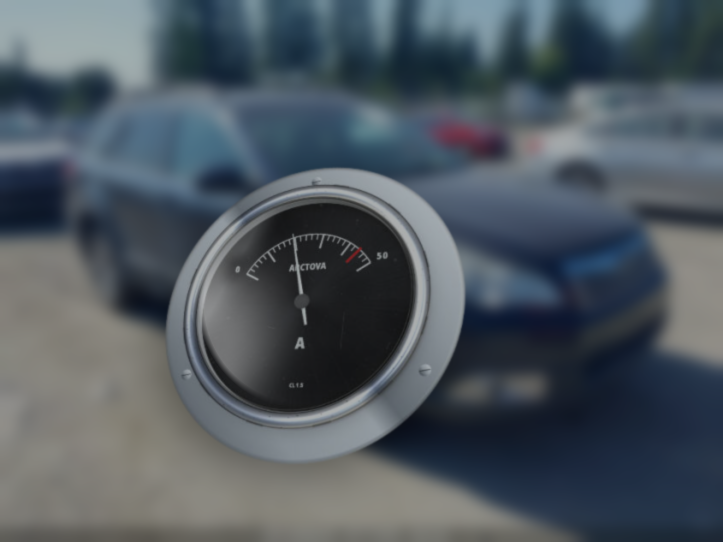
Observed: A 20
